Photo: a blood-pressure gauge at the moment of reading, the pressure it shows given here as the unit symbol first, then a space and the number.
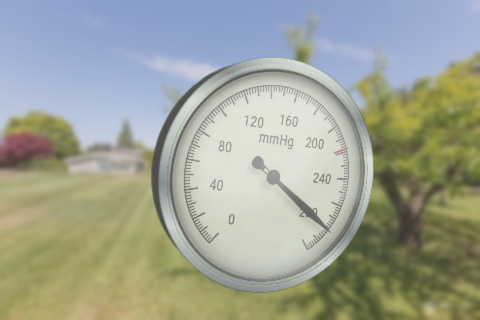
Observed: mmHg 280
